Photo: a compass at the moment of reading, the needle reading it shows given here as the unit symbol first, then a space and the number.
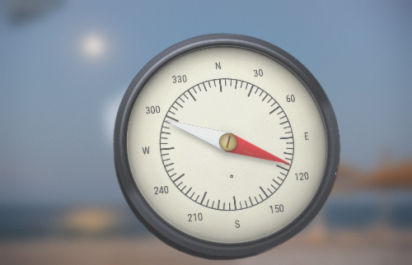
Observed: ° 115
